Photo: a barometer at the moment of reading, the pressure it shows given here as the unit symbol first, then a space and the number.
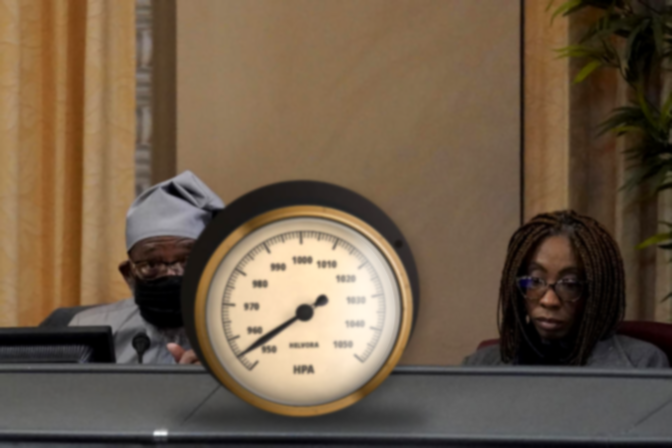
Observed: hPa 955
